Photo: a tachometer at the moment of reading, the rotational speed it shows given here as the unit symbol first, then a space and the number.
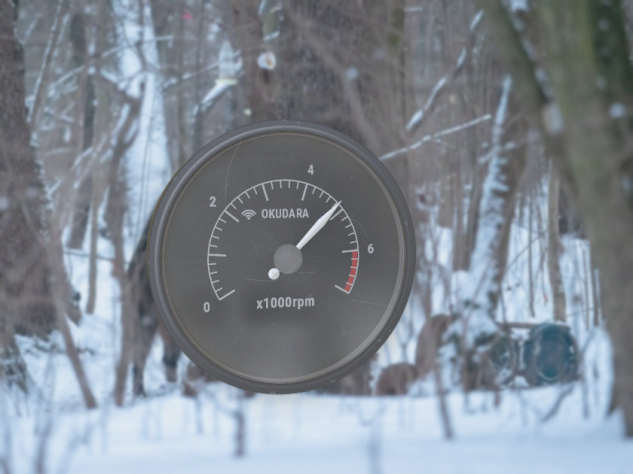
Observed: rpm 4800
